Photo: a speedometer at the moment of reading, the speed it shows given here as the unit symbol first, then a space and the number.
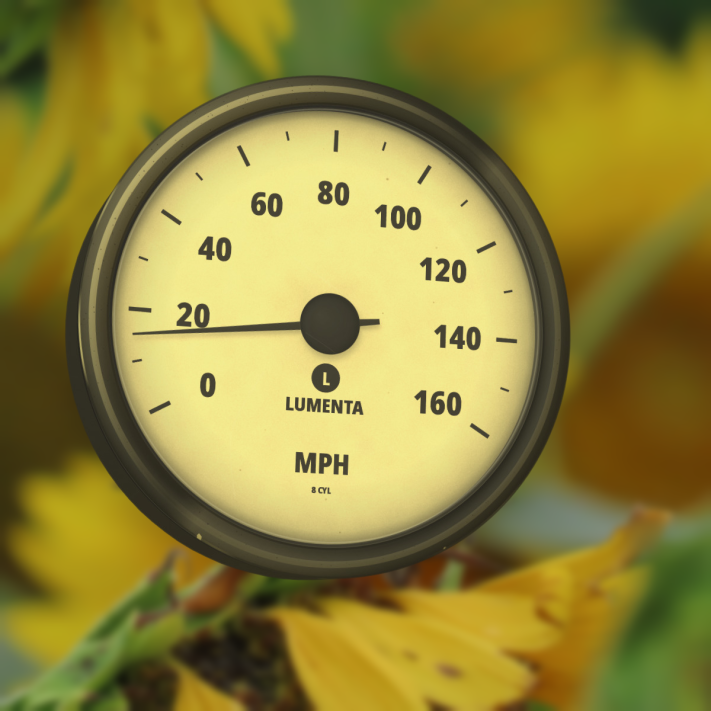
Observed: mph 15
